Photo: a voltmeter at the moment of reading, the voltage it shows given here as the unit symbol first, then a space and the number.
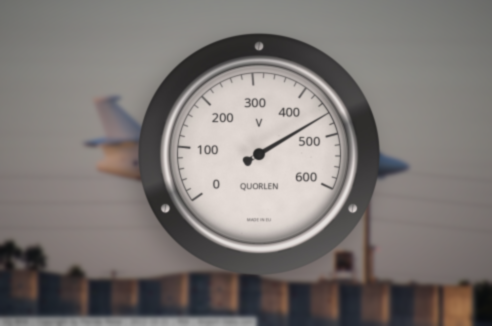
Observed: V 460
